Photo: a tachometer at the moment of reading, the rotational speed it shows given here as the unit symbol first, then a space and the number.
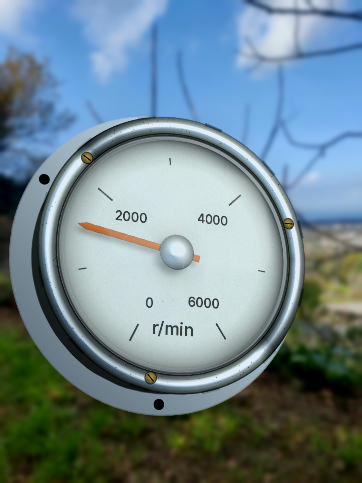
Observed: rpm 1500
